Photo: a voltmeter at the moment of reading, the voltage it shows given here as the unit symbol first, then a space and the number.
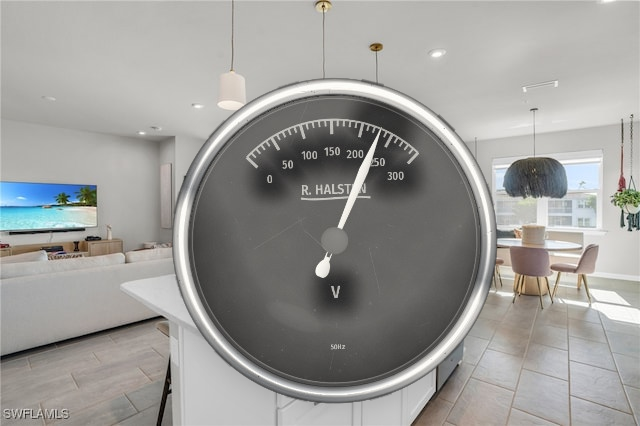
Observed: V 230
